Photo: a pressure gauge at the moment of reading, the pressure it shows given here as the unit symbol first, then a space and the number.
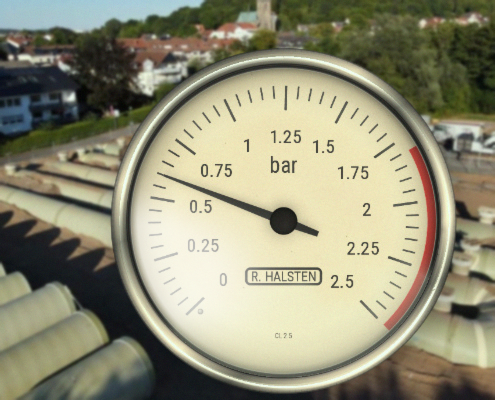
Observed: bar 0.6
